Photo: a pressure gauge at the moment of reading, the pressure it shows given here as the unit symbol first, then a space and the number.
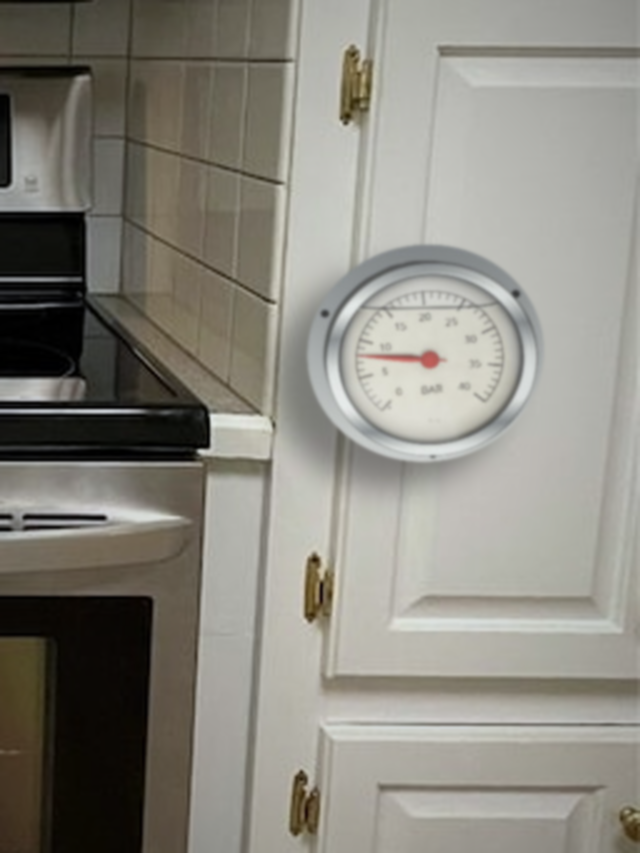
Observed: bar 8
